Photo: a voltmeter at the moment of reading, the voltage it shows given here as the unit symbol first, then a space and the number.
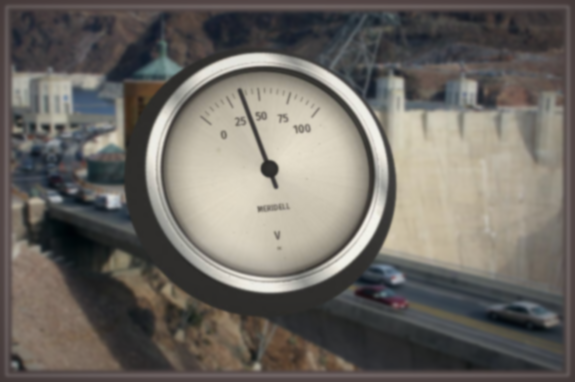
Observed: V 35
